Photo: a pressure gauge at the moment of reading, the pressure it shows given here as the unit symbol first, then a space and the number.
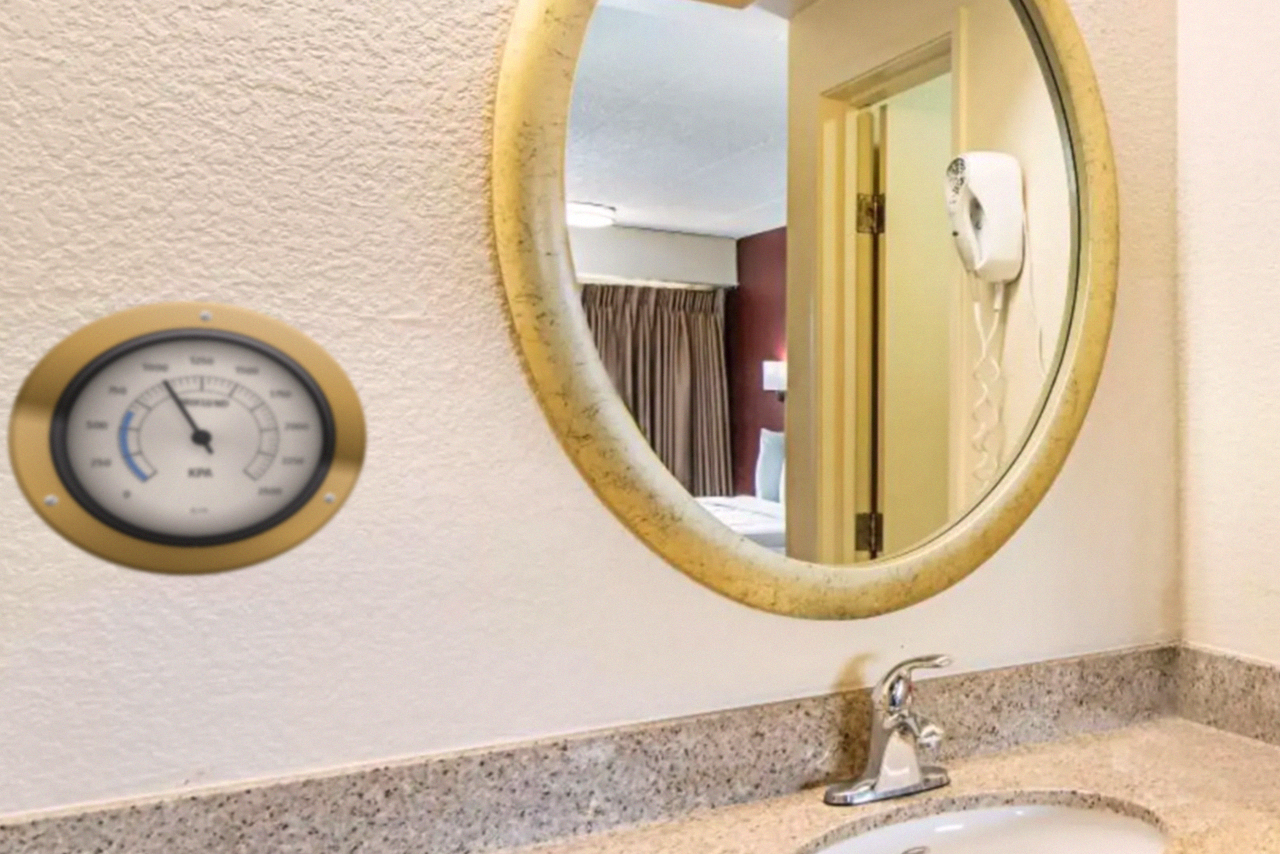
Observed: kPa 1000
